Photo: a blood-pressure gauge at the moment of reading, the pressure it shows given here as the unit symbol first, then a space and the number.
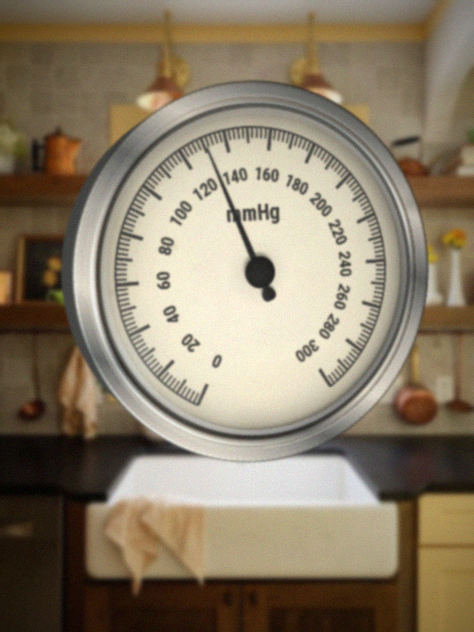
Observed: mmHg 130
